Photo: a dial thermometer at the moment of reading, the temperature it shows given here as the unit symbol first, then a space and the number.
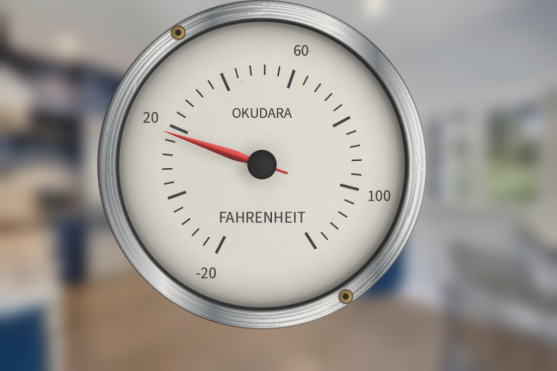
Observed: °F 18
